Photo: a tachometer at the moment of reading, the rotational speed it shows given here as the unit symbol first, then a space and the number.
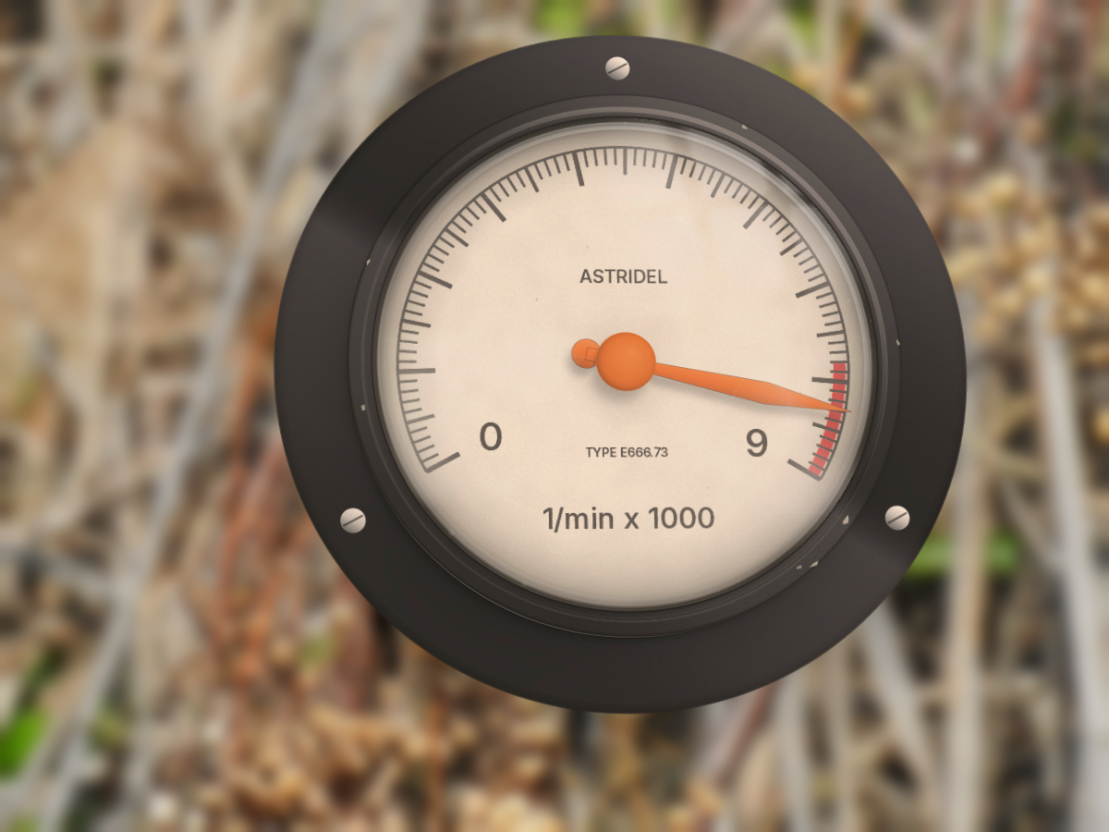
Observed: rpm 8300
